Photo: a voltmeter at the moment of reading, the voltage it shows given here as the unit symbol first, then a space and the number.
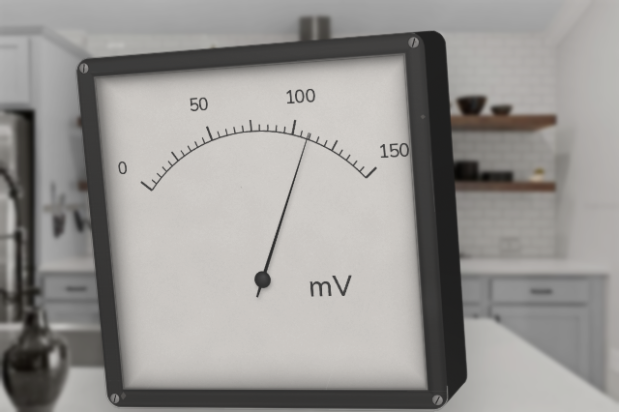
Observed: mV 110
